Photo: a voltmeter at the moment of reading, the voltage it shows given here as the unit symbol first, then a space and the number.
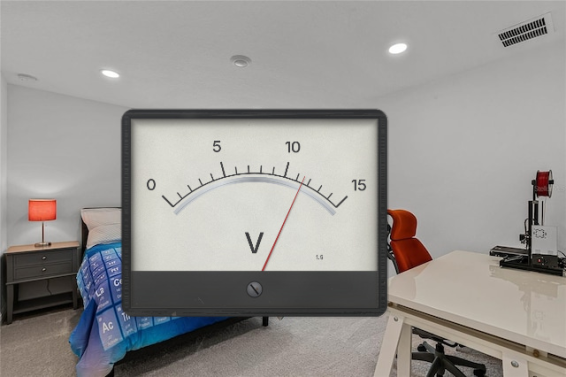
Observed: V 11.5
